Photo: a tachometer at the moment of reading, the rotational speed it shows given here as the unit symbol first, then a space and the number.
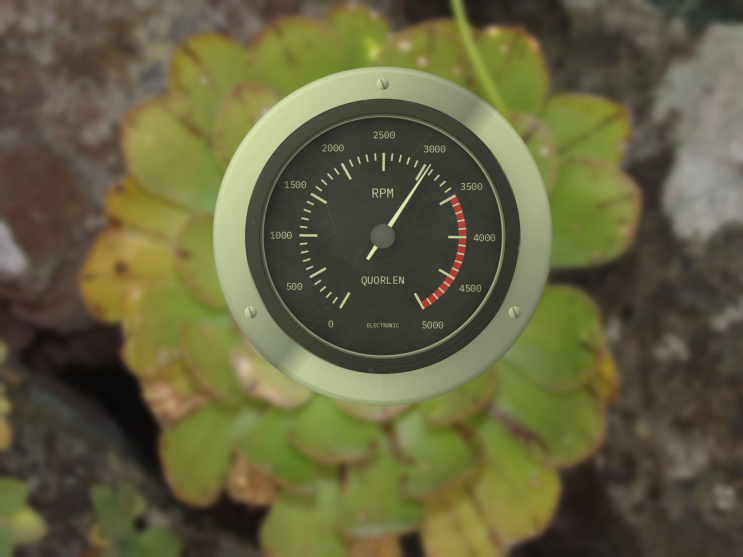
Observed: rpm 3050
